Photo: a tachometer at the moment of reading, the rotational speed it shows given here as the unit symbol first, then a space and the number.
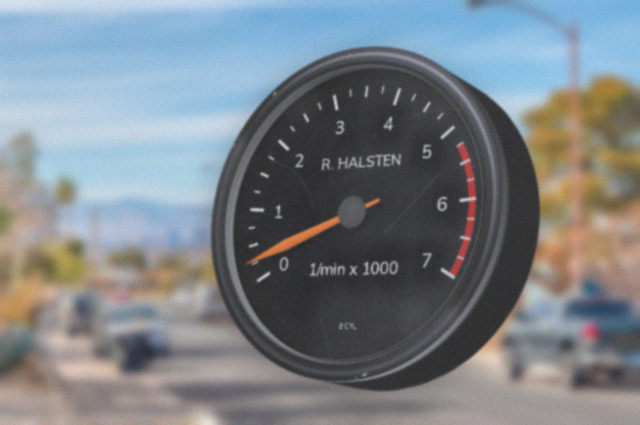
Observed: rpm 250
